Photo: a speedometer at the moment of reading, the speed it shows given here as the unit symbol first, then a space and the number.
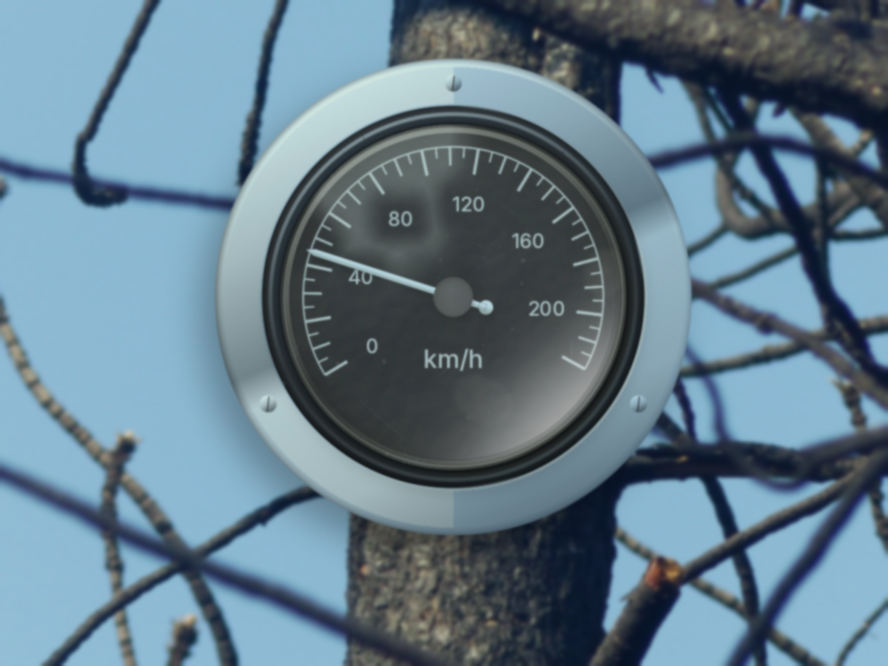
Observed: km/h 45
